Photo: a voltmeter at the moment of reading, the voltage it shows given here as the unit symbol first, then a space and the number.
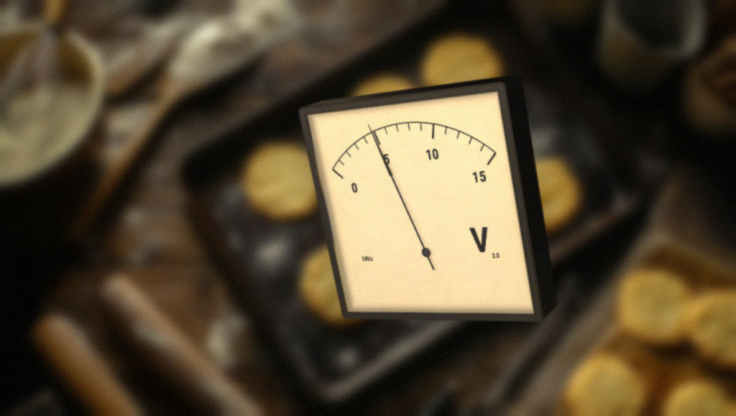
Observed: V 5
